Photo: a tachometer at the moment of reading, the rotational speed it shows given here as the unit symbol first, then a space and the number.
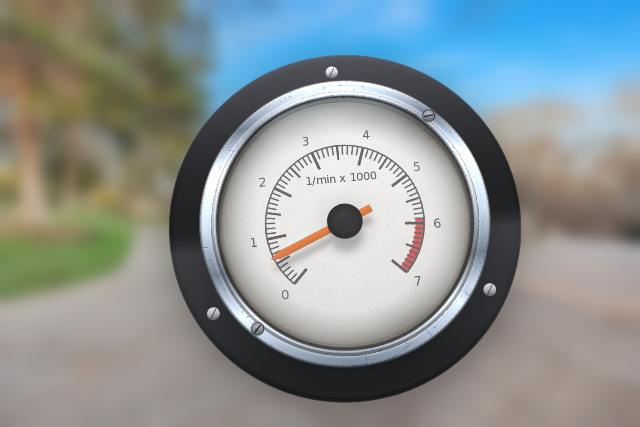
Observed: rpm 600
